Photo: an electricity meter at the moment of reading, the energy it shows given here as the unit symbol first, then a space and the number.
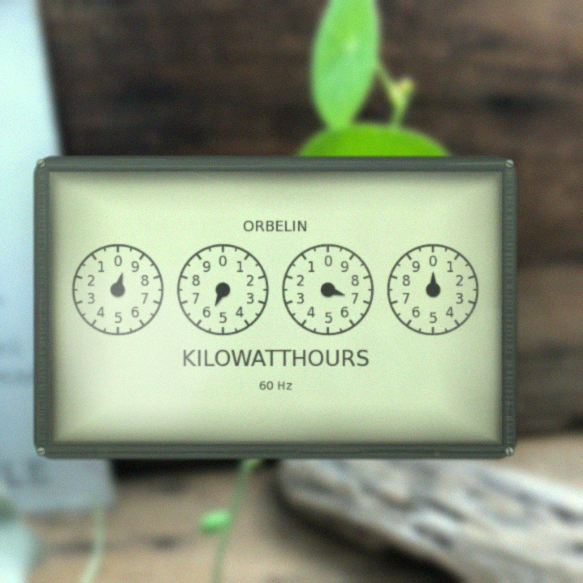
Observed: kWh 9570
